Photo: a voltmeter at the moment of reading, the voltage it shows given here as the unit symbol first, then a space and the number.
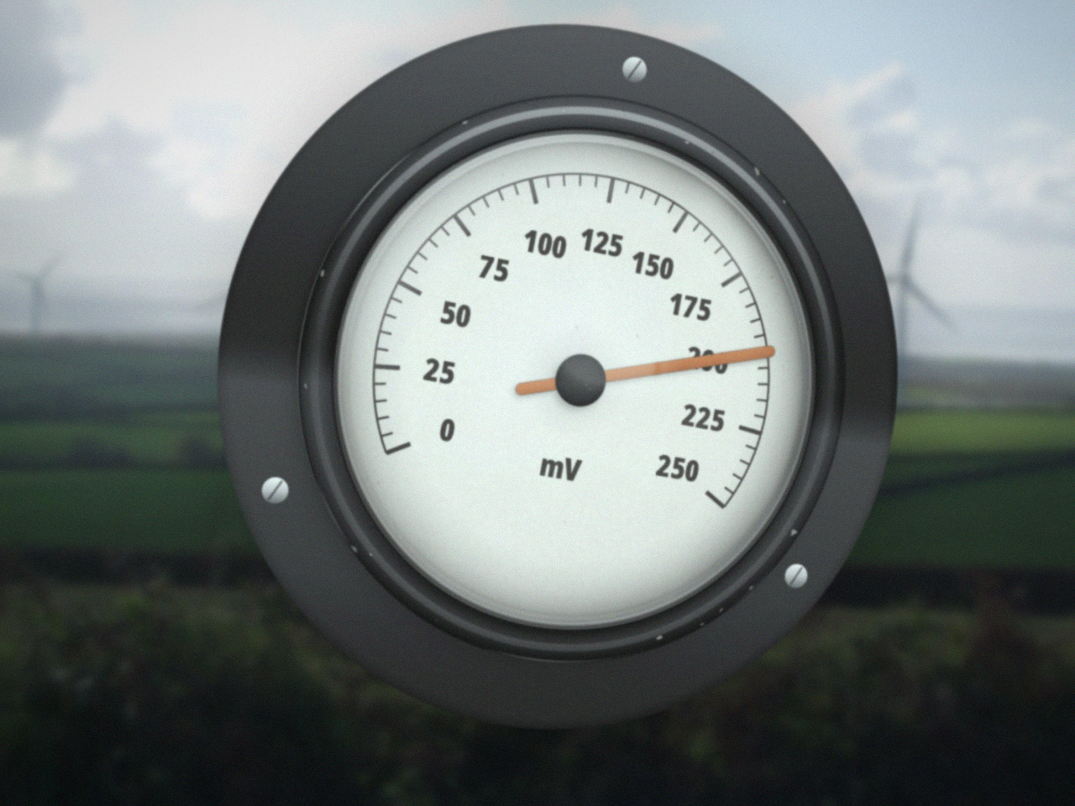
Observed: mV 200
